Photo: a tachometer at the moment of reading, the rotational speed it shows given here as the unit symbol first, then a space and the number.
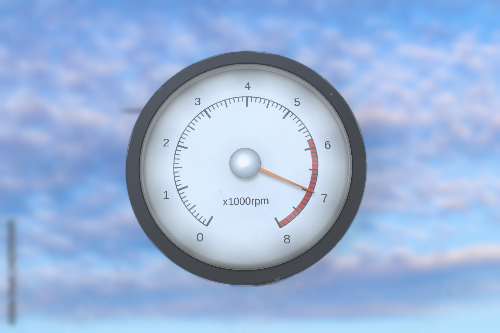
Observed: rpm 7000
